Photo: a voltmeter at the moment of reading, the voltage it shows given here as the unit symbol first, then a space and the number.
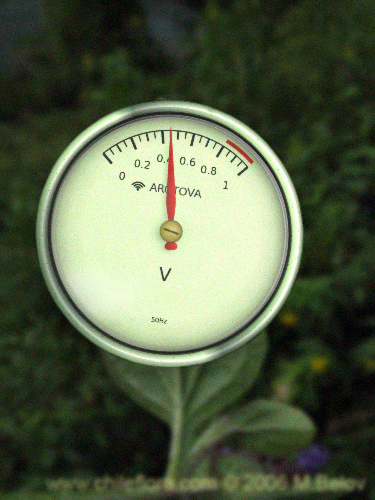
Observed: V 0.45
